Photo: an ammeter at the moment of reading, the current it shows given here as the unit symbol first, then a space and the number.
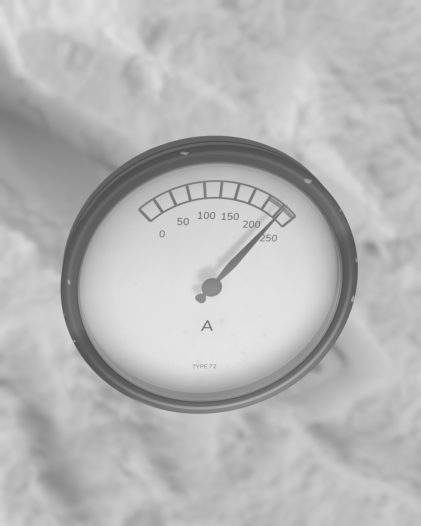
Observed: A 225
